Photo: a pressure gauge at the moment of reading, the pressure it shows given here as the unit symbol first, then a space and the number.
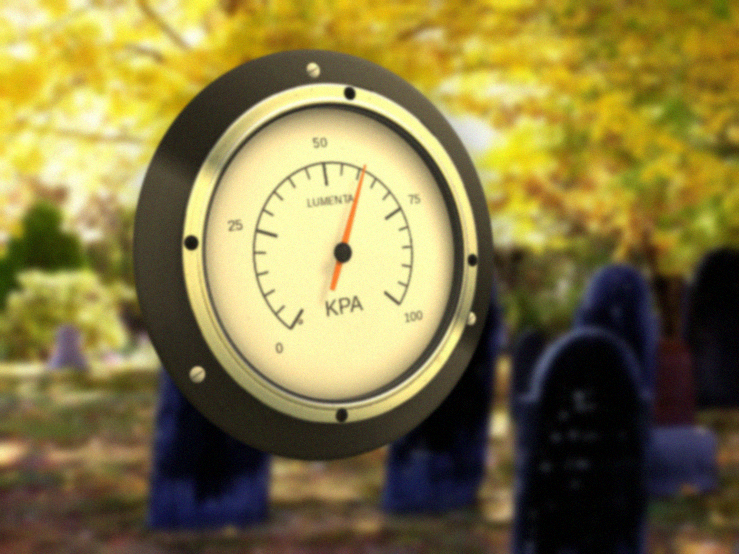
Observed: kPa 60
